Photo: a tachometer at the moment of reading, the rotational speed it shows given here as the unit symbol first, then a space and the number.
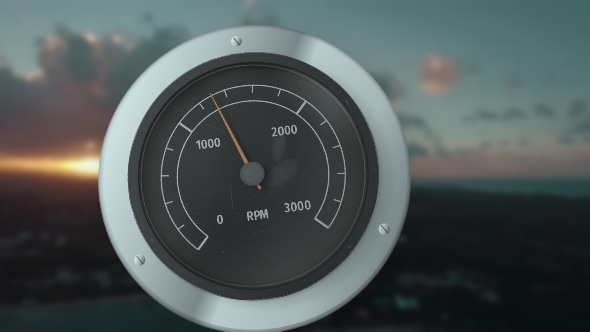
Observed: rpm 1300
